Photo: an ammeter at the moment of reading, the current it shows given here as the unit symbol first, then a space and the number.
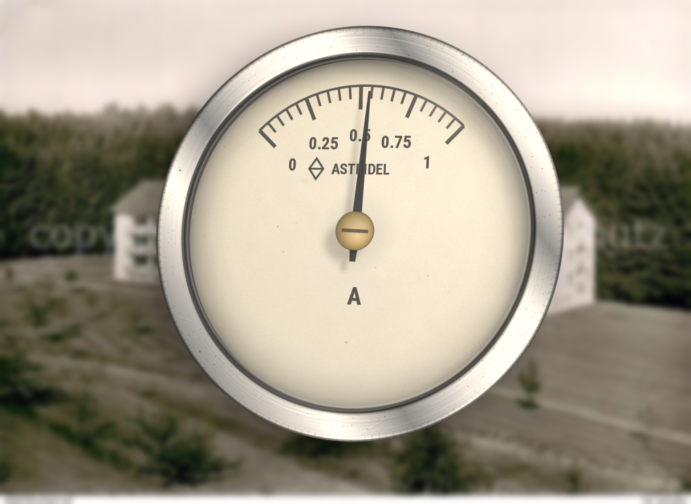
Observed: A 0.55
